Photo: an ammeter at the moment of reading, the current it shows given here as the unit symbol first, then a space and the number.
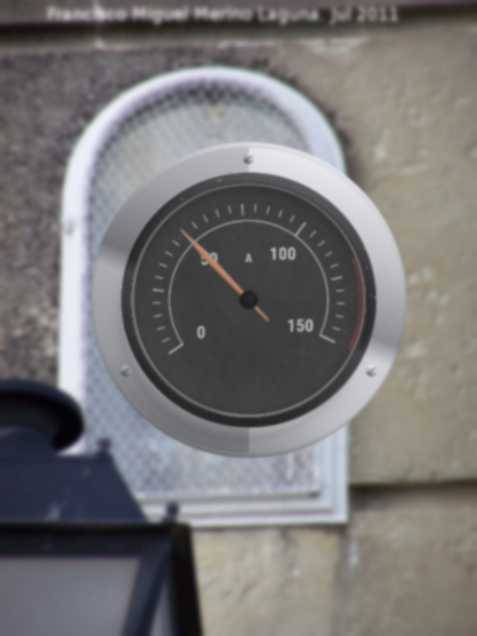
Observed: A 50
